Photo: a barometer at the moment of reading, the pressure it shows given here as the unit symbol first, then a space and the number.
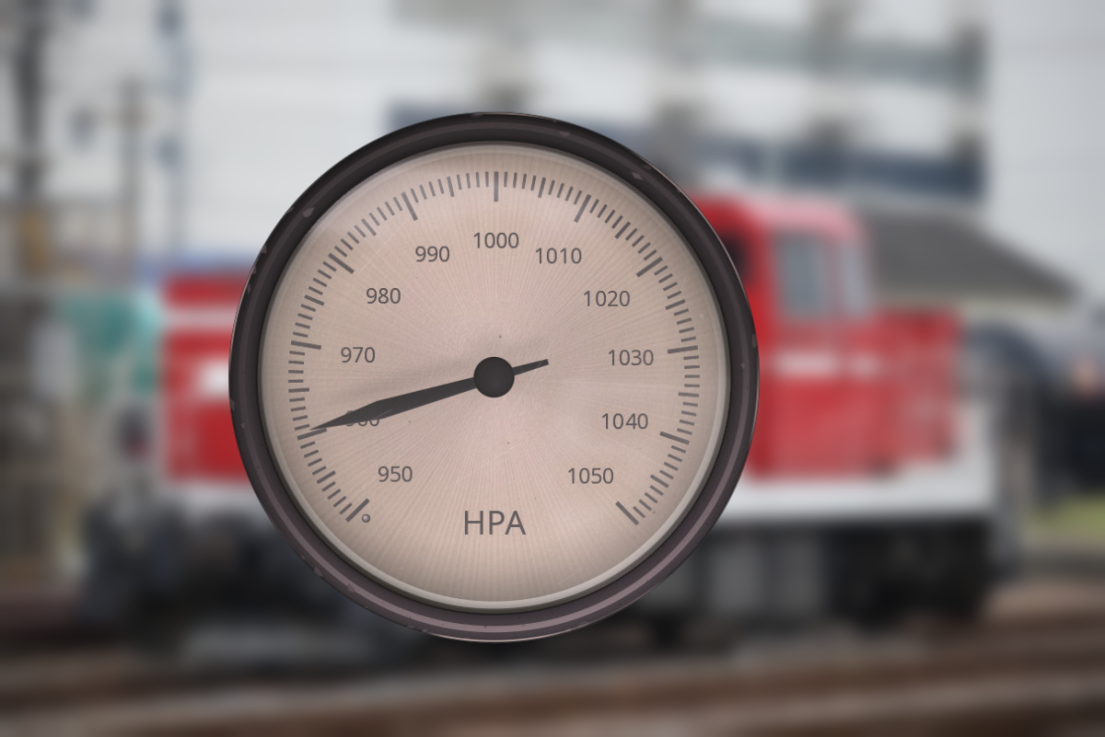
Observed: hPa 960.5
